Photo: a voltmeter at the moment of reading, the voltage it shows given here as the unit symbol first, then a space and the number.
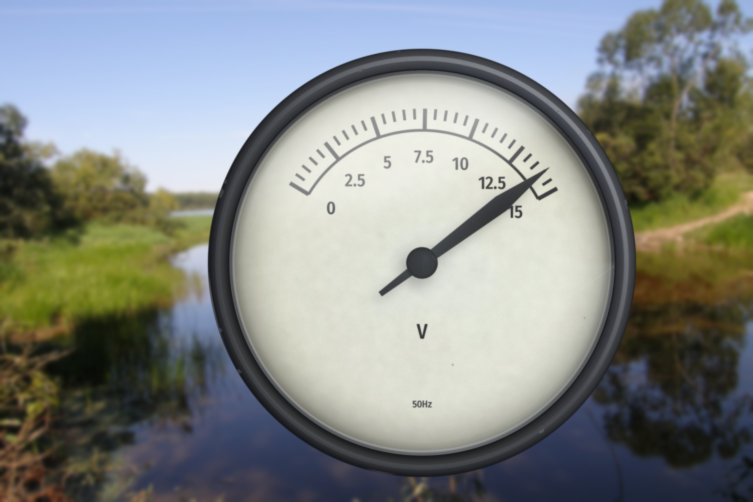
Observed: V 14
